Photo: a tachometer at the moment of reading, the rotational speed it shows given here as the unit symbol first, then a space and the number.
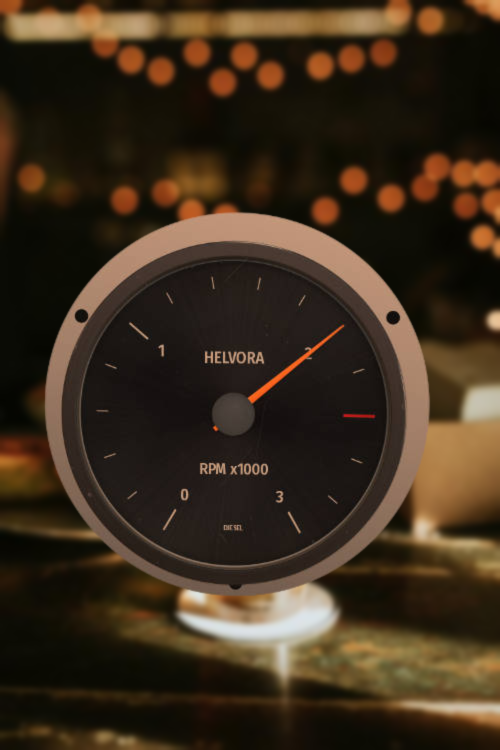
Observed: rpm 2000
